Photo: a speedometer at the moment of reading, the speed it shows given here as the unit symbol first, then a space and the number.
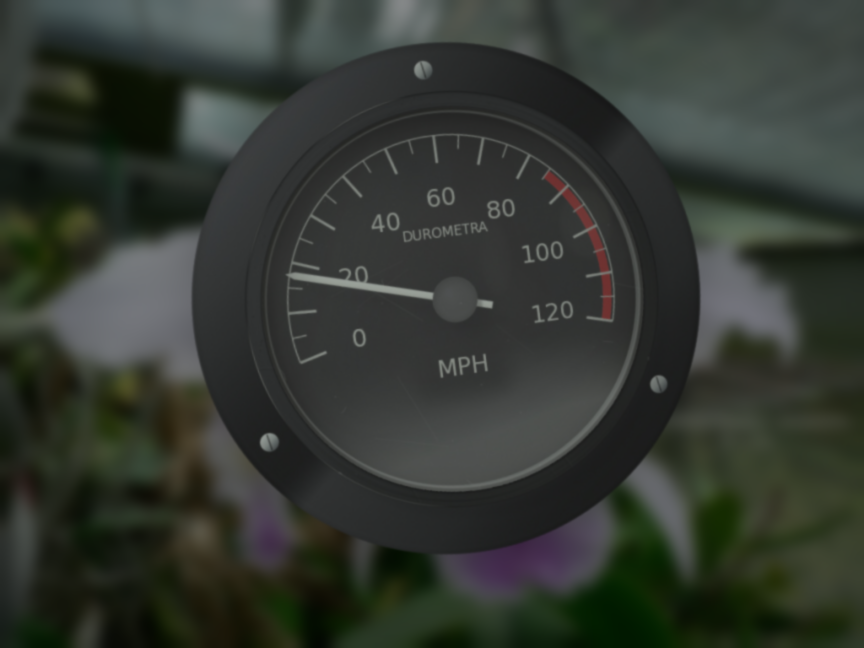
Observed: mph 17.5
